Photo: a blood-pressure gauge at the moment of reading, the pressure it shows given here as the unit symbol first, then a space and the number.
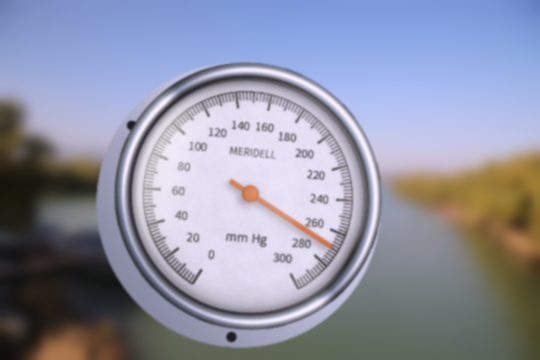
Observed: mmHg 270
